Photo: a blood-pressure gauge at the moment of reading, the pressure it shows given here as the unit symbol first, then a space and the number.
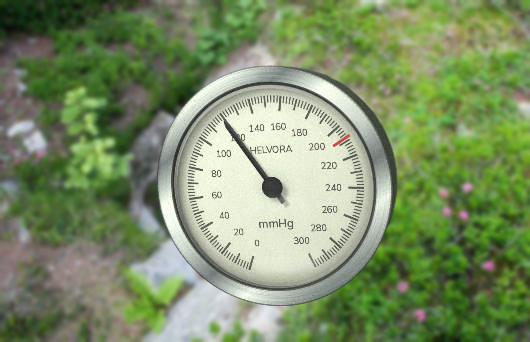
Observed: mmHg 120
